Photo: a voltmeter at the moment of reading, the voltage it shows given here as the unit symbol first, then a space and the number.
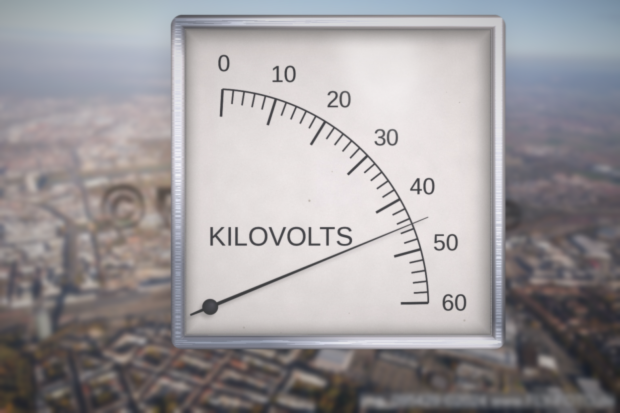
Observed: kV 45
